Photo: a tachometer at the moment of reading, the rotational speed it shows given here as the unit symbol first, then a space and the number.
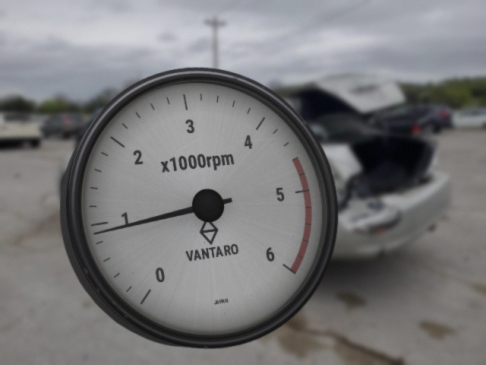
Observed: rpm 900
